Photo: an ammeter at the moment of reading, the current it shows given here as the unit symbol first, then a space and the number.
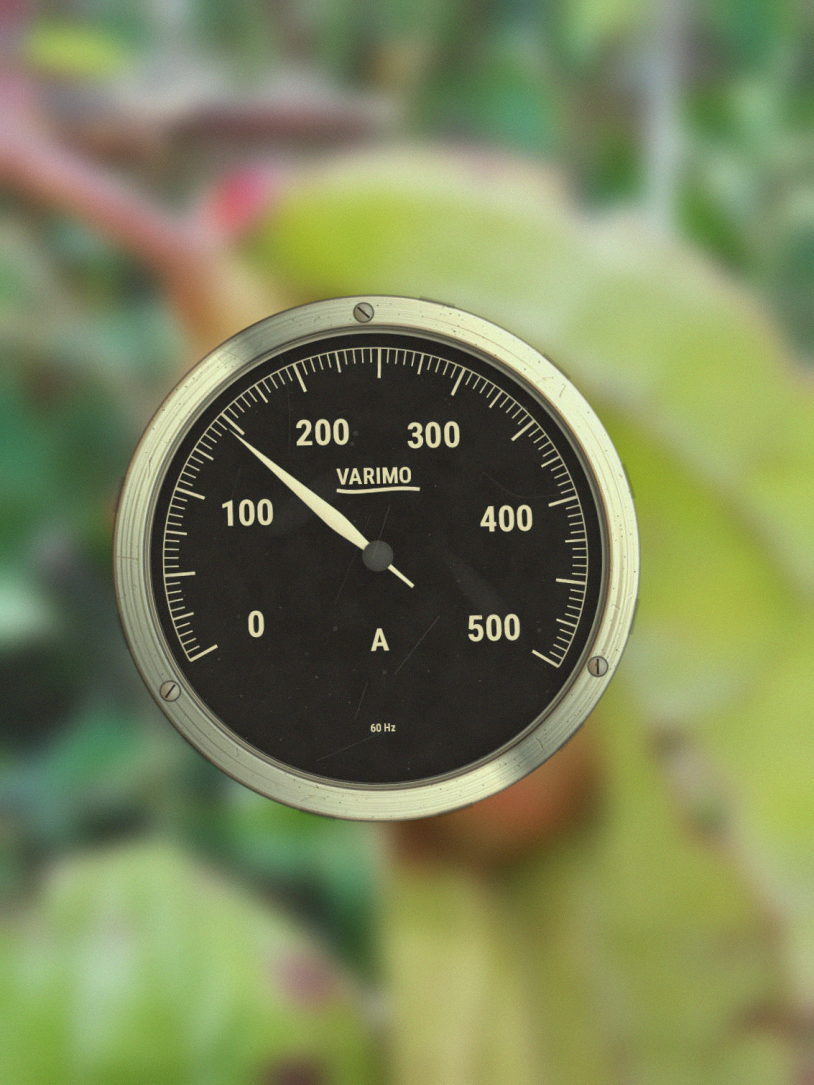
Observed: A 145
